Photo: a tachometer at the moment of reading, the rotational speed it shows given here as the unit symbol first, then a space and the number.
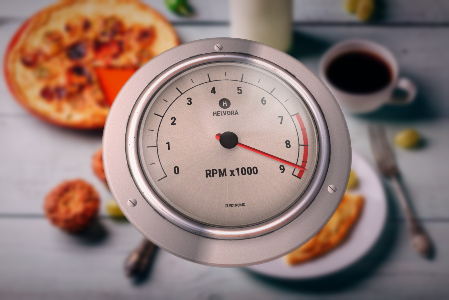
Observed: rpm 8750
